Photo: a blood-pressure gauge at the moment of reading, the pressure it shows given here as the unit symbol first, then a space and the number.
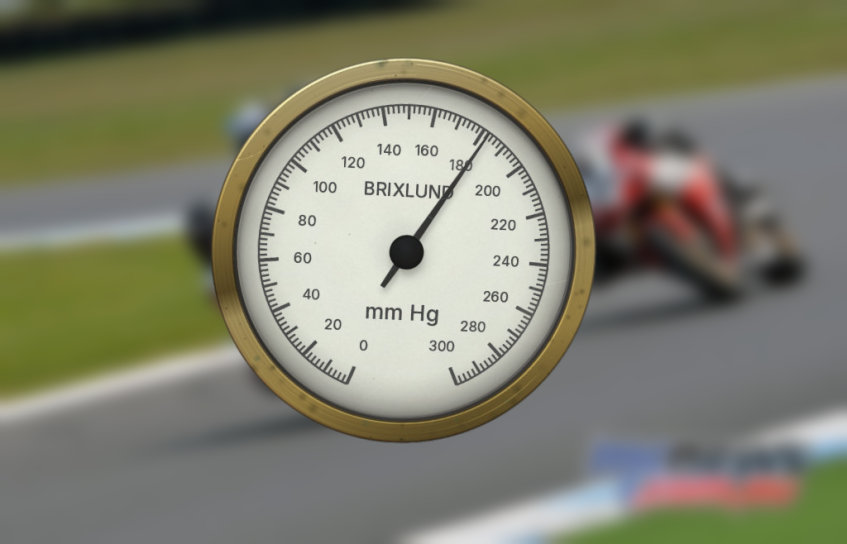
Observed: mmHg 182
